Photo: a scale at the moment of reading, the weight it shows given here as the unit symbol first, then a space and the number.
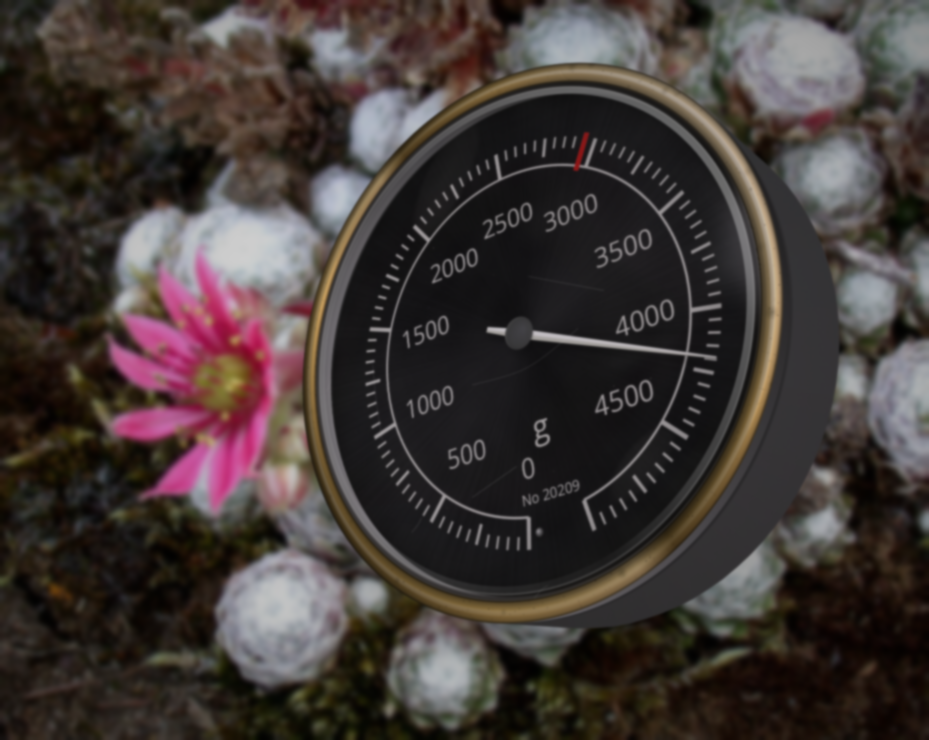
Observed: g 4200
